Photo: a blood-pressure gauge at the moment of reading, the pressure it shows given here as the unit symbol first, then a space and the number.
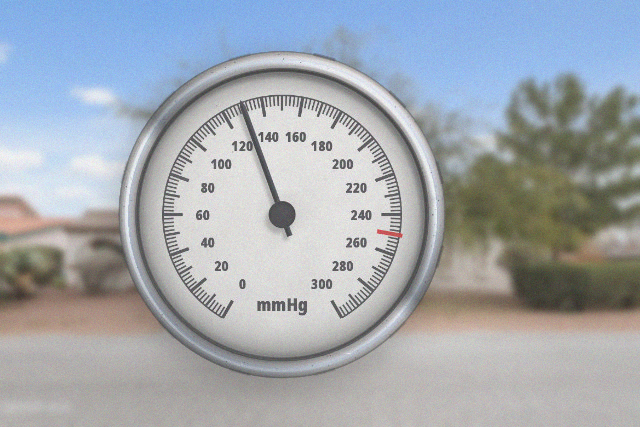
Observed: mmHg 130
